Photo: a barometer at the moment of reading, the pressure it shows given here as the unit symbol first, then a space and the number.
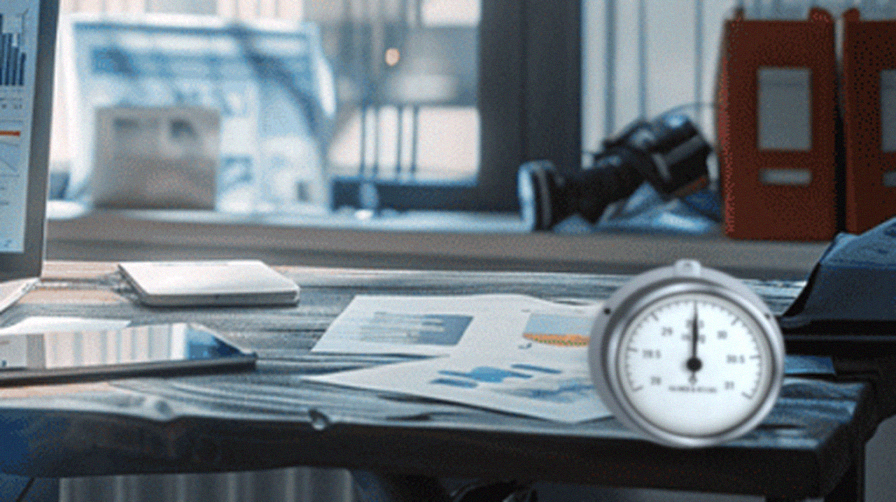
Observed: inHg 29.5
